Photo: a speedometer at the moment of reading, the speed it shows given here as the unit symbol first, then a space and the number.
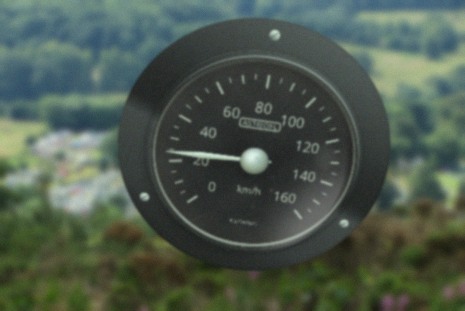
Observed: km/h 25
